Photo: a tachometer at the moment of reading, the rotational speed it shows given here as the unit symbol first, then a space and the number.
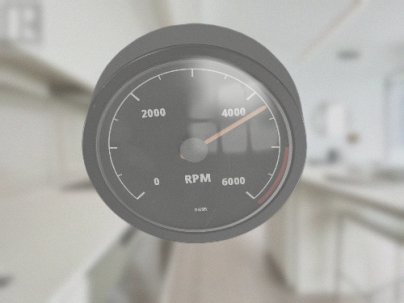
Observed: rpm 4250
